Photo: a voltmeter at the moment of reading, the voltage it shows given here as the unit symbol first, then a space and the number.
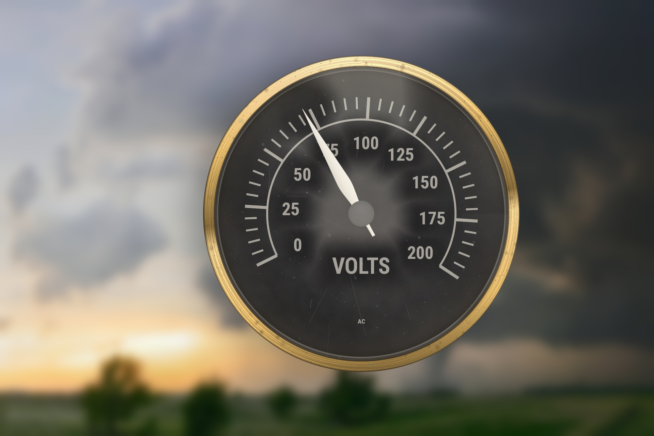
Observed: V 72.5
